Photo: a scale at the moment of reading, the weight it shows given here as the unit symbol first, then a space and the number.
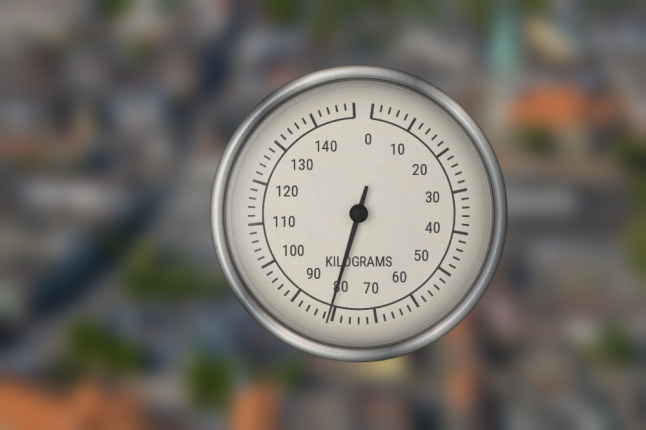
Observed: kg 81
